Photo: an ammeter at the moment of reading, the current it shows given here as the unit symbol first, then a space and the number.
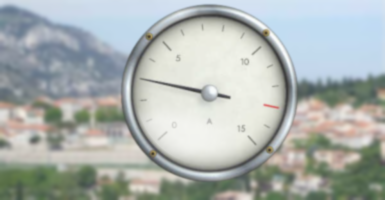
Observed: A 3
